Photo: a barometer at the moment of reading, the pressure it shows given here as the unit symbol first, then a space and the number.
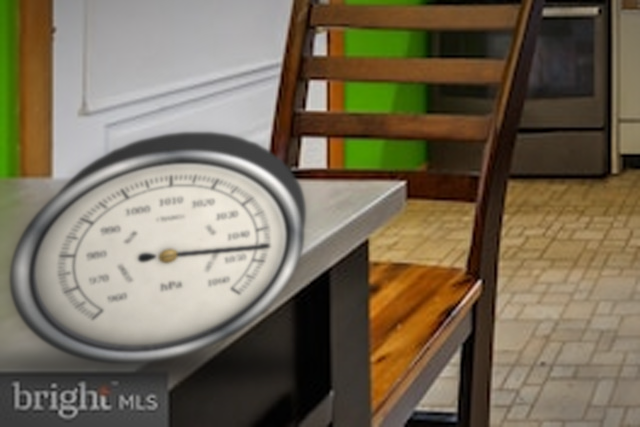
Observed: hPa 1045
